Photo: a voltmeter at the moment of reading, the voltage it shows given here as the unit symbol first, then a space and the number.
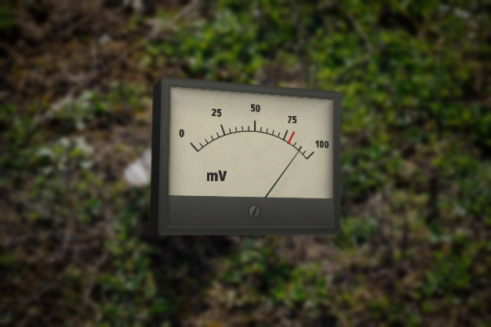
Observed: mV 90
